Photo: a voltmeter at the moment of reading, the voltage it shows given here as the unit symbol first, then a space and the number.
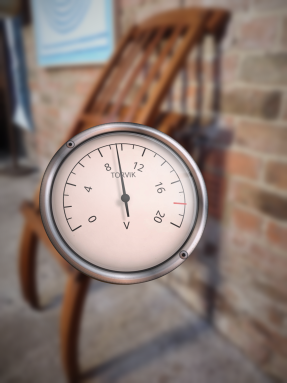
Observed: V 9.5
